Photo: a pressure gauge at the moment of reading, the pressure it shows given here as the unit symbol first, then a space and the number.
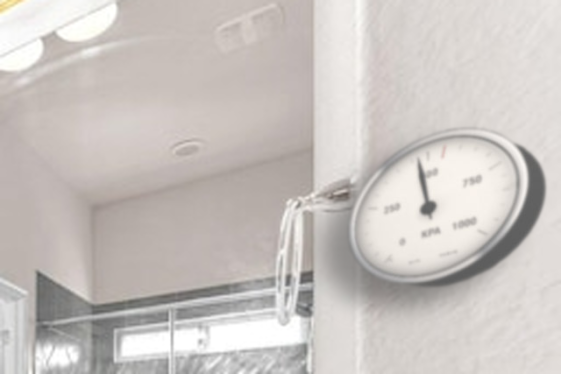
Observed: kPa 475
